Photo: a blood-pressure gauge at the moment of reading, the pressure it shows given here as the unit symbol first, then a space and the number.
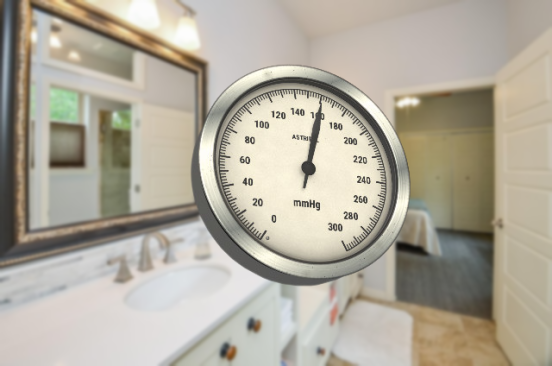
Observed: mmHg 160
